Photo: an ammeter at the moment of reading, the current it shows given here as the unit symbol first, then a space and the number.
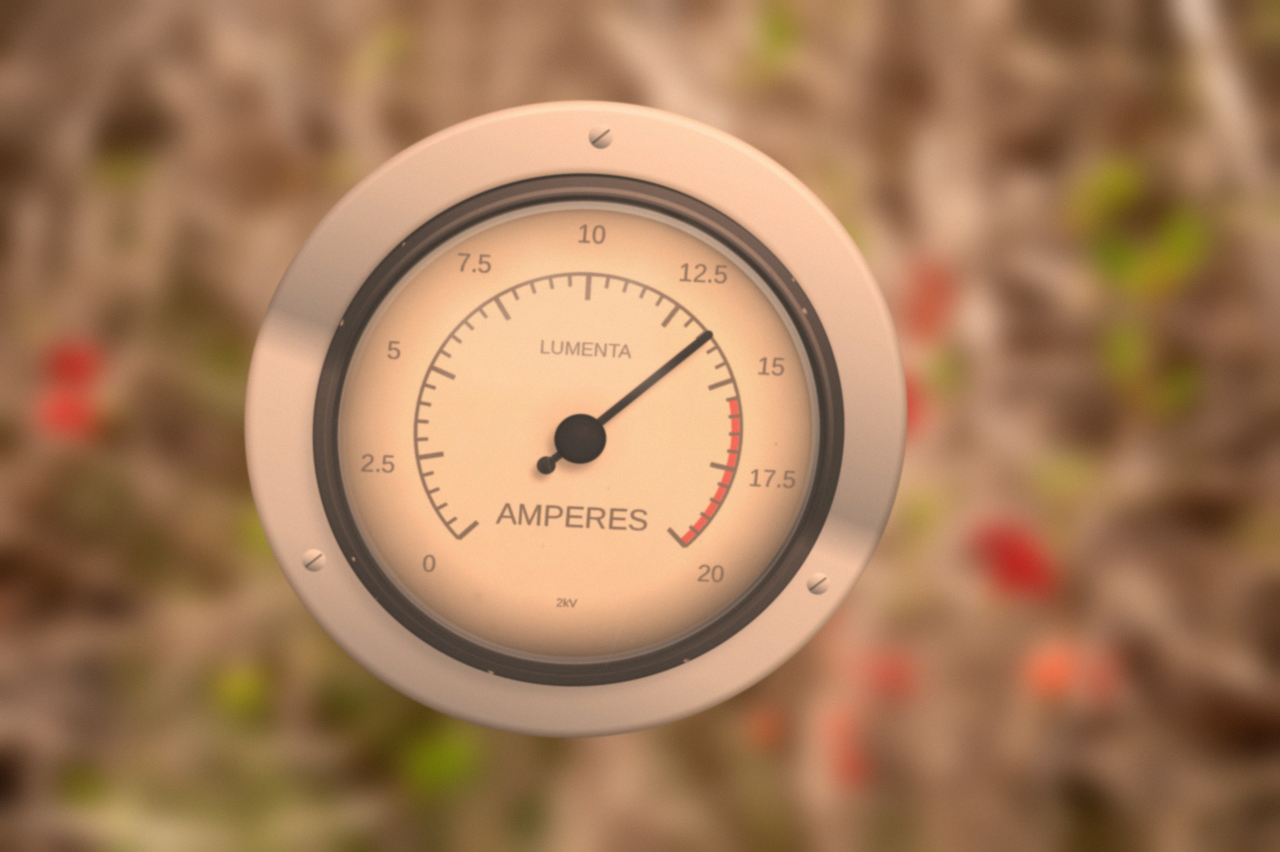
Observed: A 13.5
